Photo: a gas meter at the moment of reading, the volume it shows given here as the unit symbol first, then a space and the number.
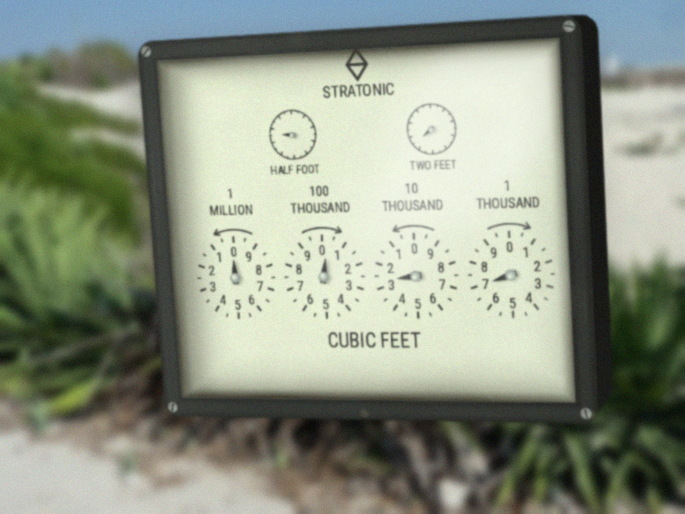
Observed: ft³ 2700
